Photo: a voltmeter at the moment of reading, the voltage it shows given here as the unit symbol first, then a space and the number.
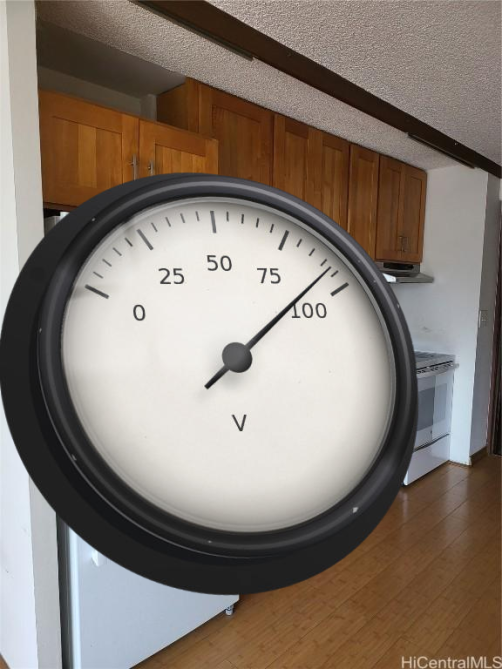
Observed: V 92.5
